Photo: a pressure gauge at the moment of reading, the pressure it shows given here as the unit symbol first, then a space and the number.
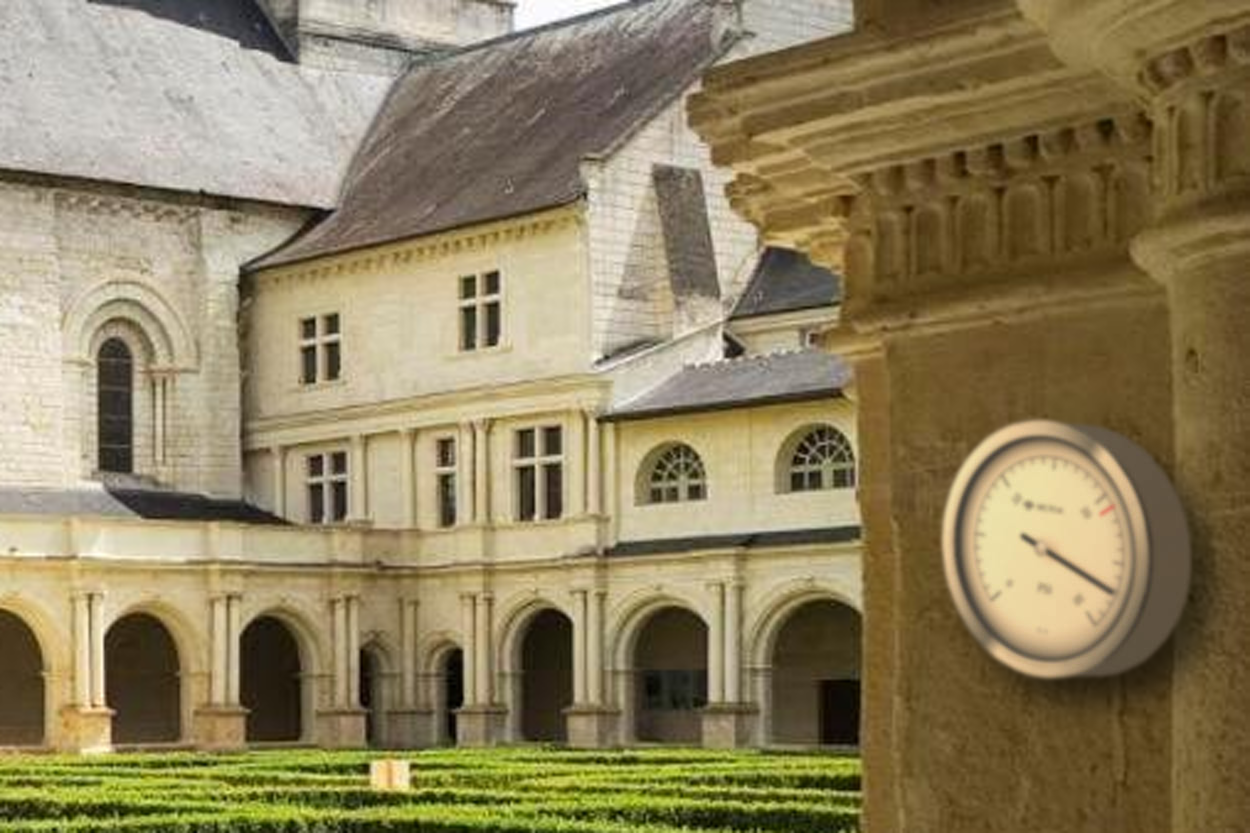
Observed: psi 27
